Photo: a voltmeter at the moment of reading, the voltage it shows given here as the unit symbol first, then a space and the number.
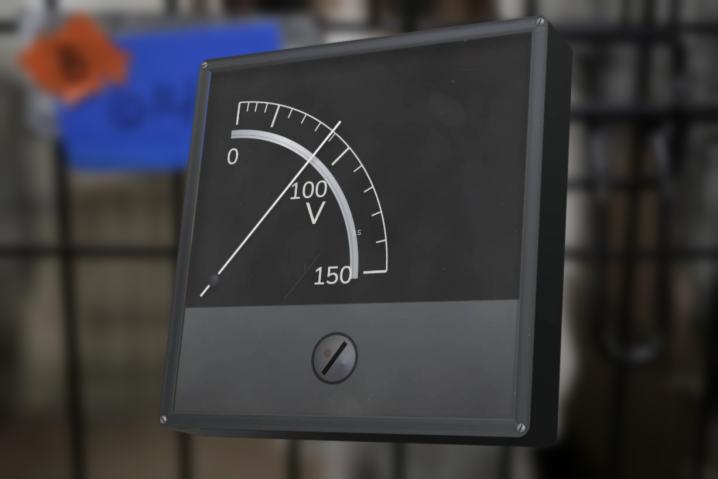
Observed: V 90
